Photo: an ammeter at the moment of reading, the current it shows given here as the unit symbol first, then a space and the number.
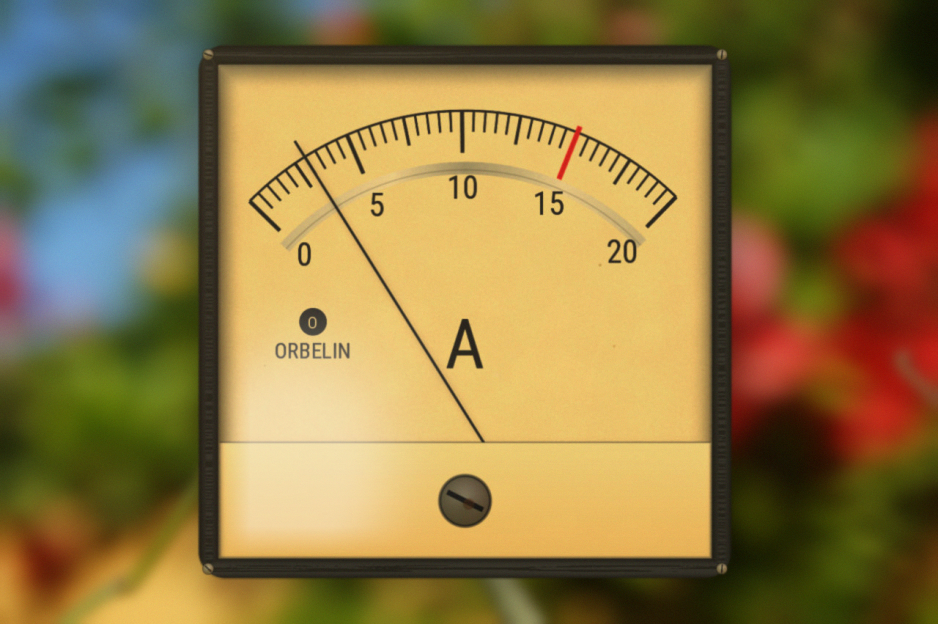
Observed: A 3
